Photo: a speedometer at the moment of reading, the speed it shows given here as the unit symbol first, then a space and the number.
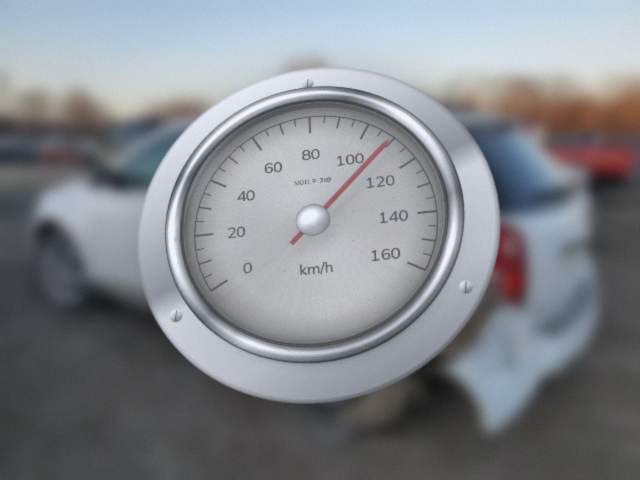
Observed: km/h 110
